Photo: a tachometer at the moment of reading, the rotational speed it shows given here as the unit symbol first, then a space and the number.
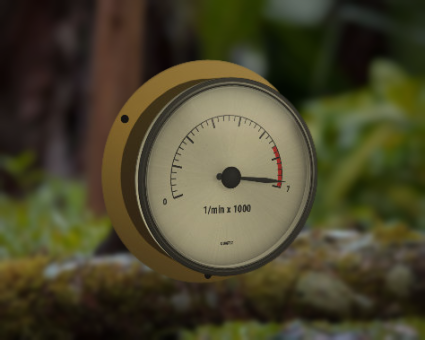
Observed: rpm 6800
